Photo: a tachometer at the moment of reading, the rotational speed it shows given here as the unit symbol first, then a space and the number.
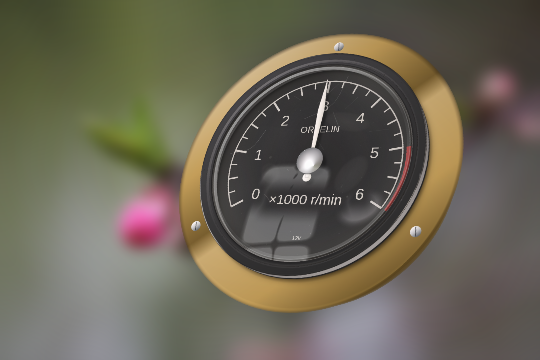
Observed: rpm 3000
